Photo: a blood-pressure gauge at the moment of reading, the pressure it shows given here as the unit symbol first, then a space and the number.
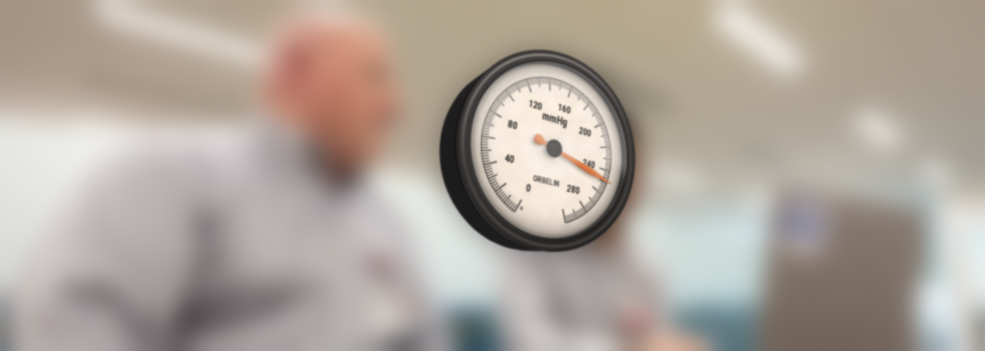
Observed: mmHg 250
